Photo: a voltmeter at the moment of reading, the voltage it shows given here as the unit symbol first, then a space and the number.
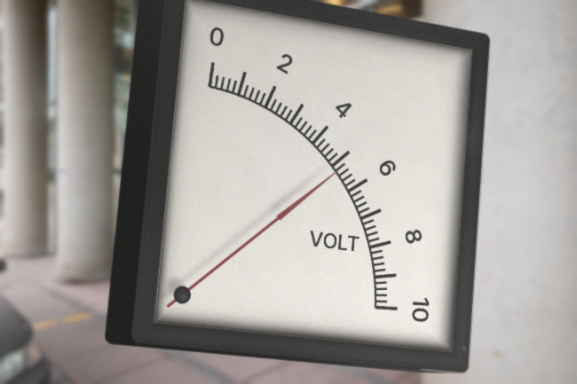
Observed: V 5.2
